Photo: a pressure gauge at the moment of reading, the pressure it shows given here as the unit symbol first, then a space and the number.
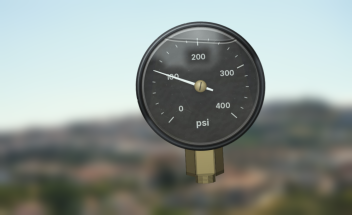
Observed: psi 100
